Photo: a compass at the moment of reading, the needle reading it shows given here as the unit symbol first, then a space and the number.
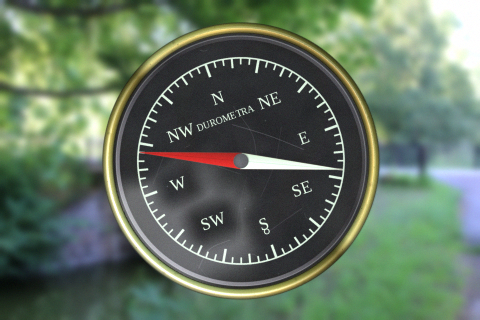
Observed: ° 295
